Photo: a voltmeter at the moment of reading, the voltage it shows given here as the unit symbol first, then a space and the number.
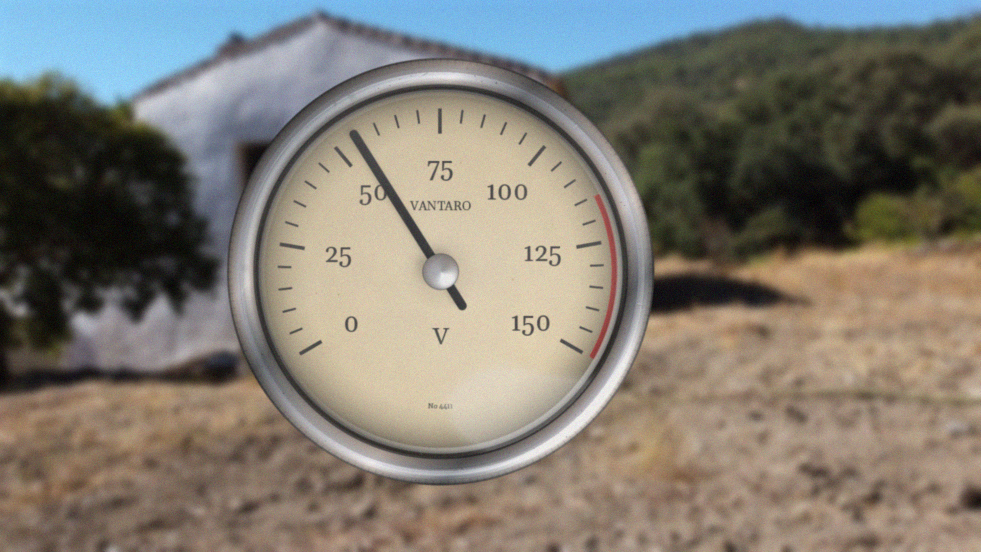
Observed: V 55
